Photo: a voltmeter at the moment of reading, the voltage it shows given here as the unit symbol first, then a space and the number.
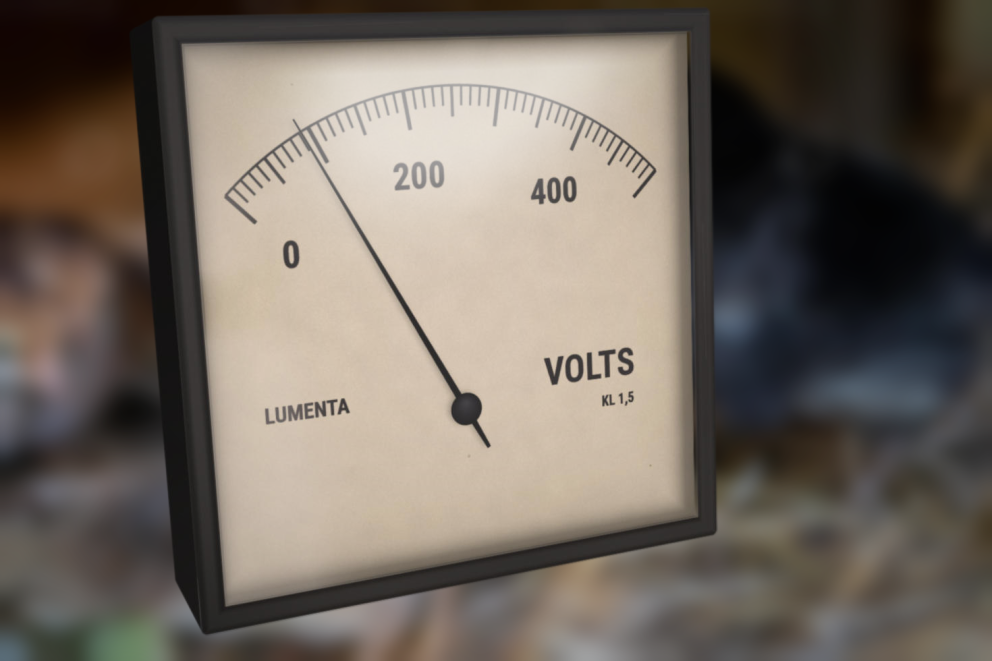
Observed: V 90
